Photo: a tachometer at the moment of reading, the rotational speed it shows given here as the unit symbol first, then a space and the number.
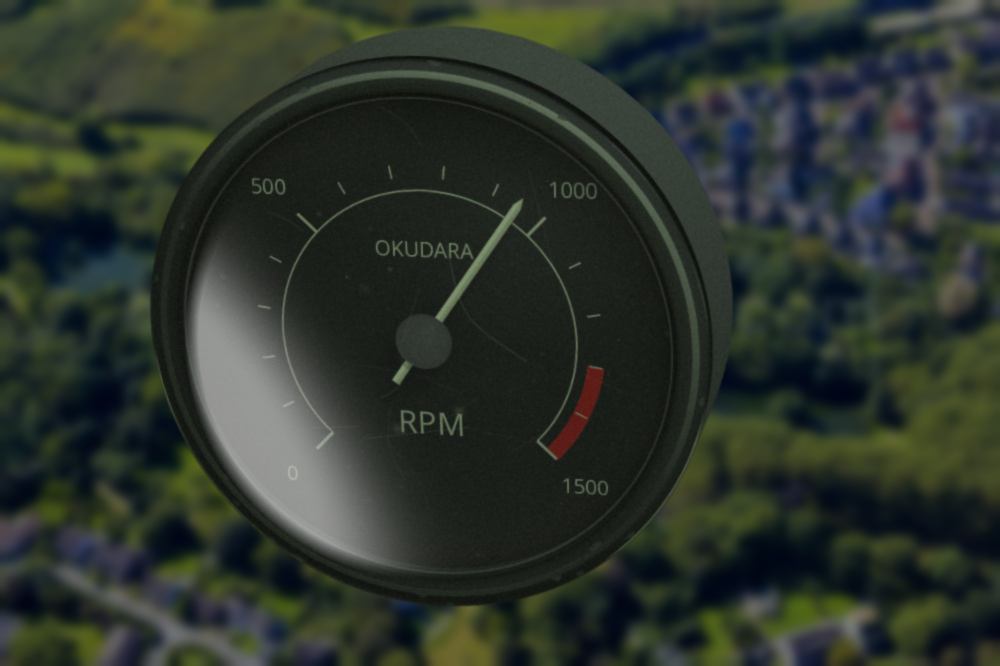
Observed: rpm 950
